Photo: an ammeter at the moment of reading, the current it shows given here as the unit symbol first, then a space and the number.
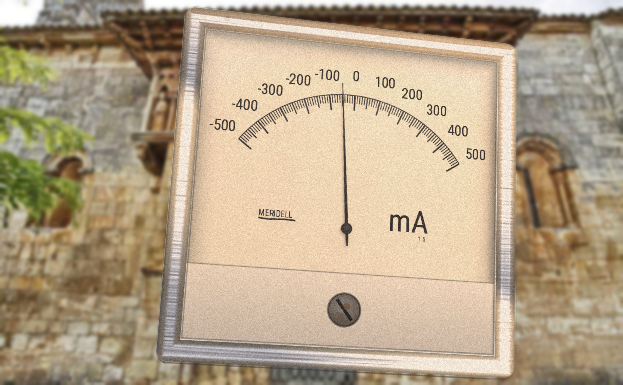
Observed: mA -50
